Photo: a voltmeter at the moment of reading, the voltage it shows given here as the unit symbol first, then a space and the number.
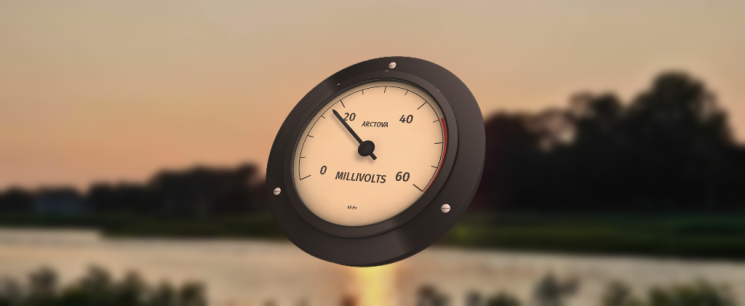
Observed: mV 17.5
